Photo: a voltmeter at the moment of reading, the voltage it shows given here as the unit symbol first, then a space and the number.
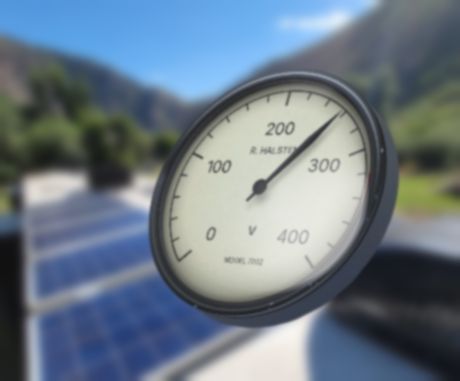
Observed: V 260
